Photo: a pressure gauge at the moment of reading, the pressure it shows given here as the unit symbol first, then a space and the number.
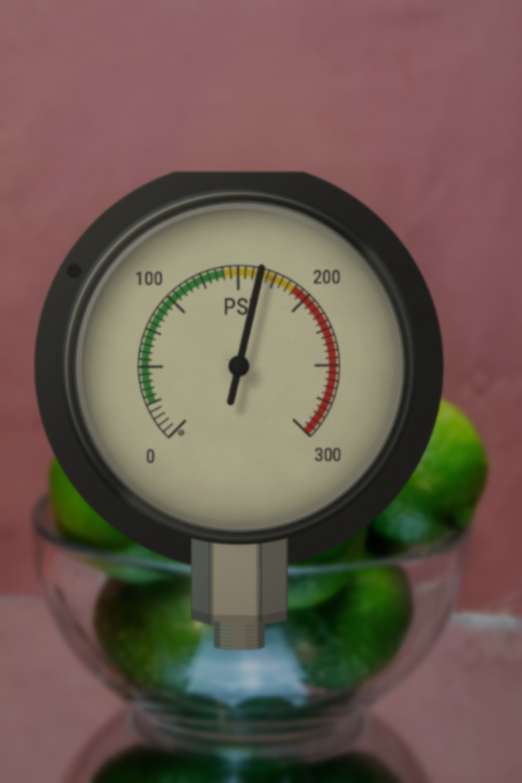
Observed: psi 165
